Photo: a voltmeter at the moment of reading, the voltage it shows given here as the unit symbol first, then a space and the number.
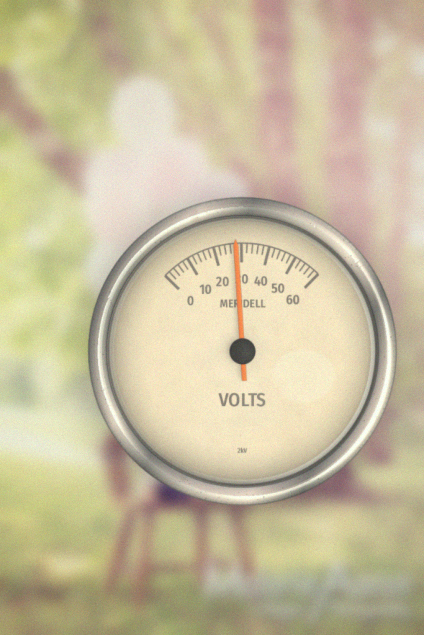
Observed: V 28
